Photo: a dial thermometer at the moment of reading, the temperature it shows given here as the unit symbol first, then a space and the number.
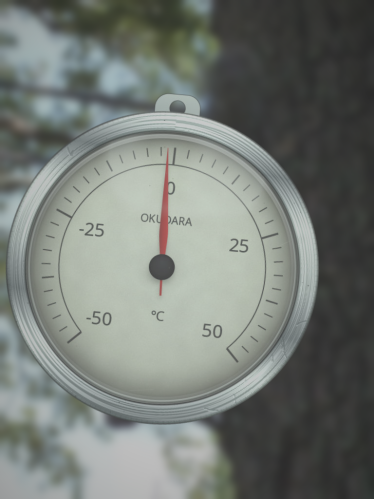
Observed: °C -1.25
